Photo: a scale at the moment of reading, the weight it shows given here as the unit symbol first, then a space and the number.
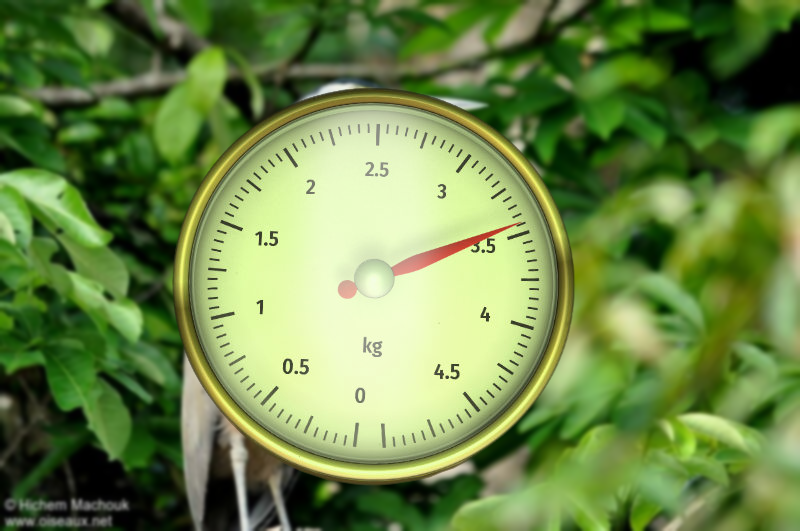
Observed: kg 3.45
